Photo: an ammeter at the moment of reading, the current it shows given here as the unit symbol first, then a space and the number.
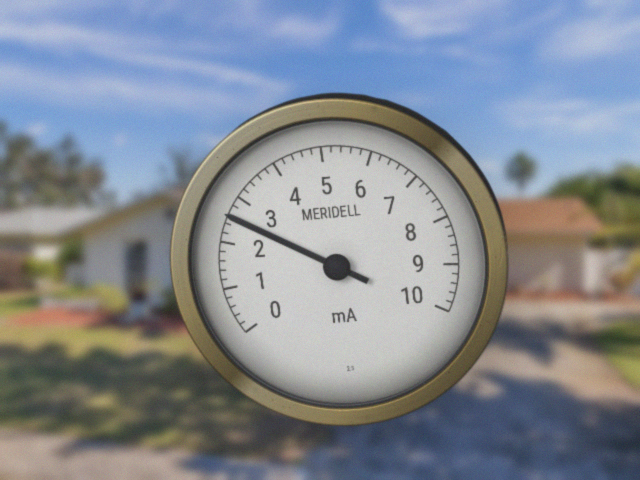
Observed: mA 2.6
